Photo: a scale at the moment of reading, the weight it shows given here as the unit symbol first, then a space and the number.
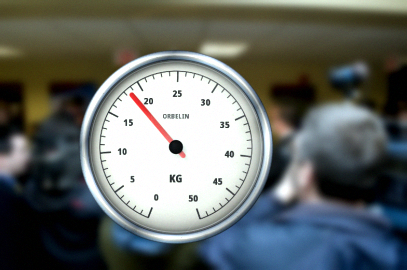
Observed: kg 18.5
